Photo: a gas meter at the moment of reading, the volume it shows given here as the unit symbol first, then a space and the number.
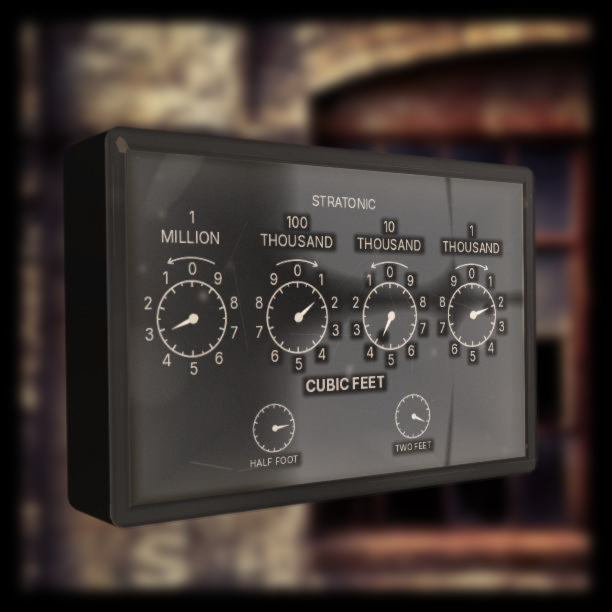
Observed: ft³ 314200
